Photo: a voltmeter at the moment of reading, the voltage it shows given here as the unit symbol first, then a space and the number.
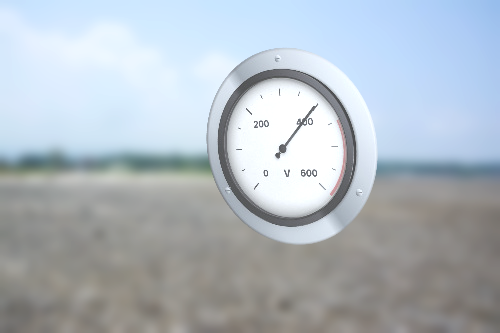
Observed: V 400
